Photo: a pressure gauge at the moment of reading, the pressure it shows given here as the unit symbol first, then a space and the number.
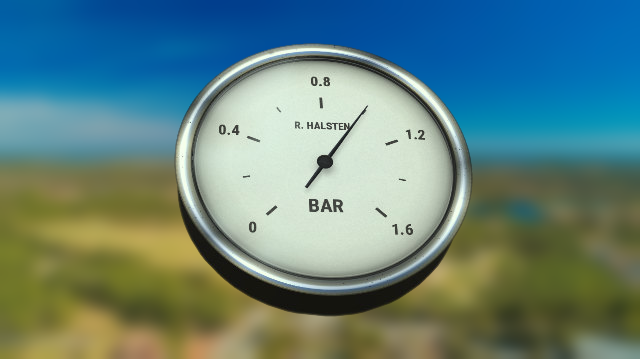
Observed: bar 1
